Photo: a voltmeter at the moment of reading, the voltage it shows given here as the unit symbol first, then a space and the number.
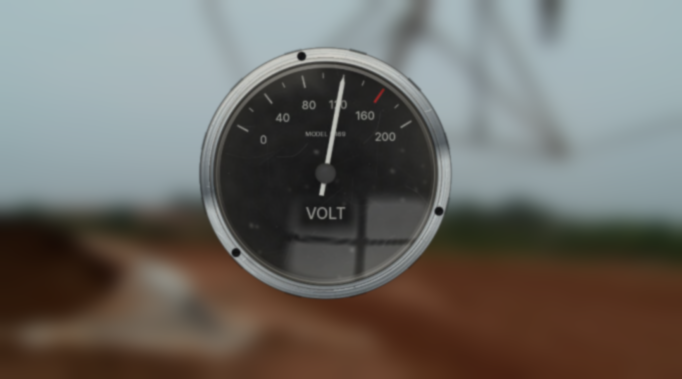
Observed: V 120
